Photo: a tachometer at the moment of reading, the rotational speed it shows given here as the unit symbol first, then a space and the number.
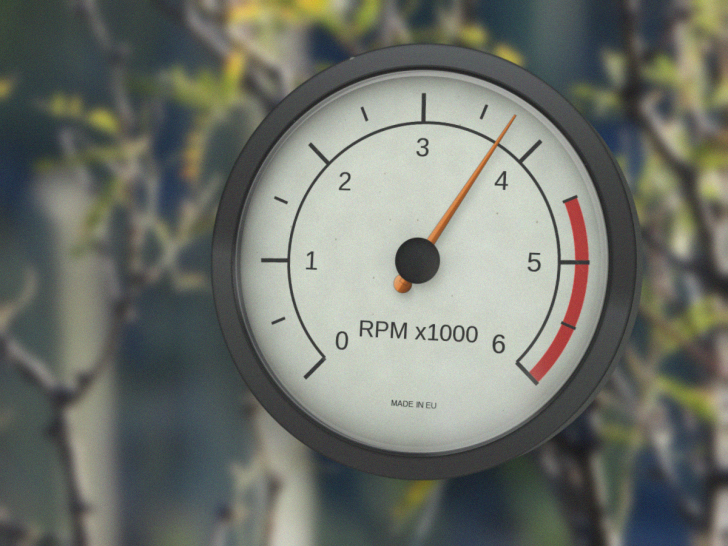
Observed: rpm 3750
